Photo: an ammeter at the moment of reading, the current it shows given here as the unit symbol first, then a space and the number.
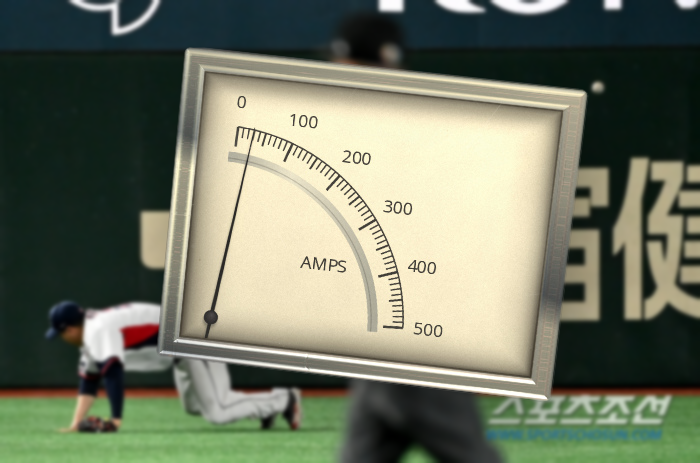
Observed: A 30
